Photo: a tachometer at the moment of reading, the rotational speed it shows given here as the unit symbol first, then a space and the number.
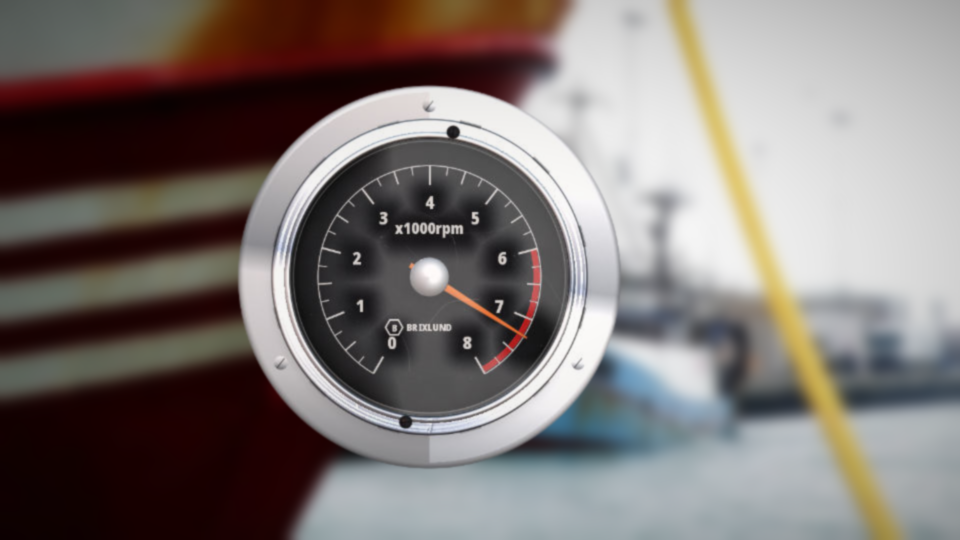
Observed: rpm 7250
